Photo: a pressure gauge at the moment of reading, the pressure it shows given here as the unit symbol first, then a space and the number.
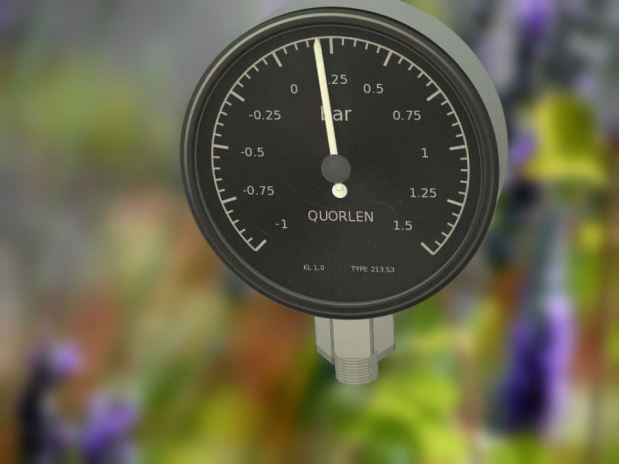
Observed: bar 0.2
